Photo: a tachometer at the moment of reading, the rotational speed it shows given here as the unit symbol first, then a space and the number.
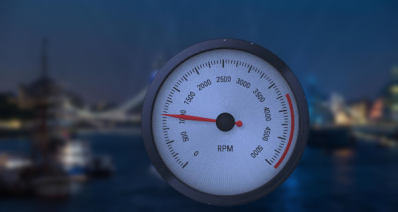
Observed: rpm 1000
